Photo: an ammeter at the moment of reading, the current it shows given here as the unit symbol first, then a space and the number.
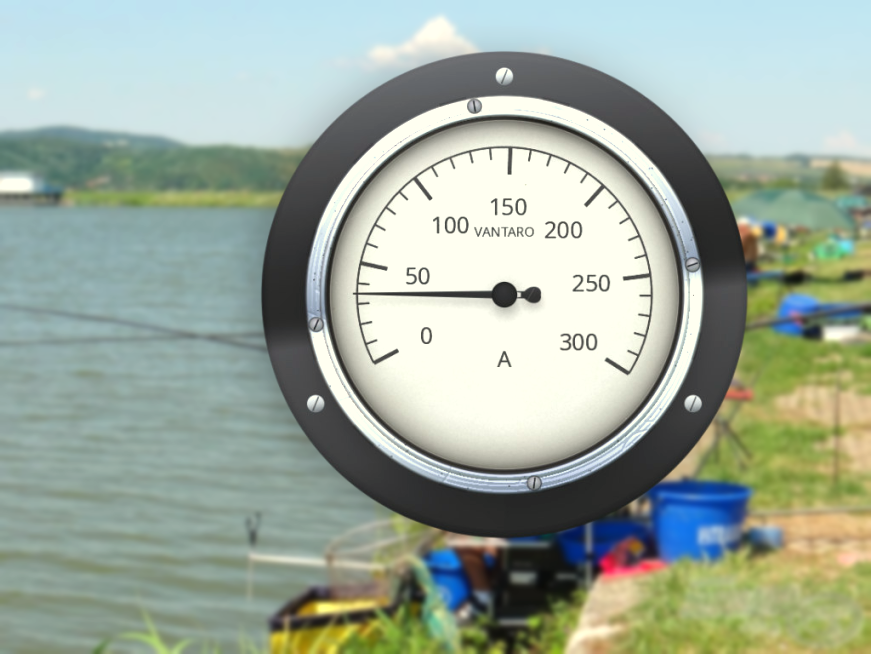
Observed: A 35
